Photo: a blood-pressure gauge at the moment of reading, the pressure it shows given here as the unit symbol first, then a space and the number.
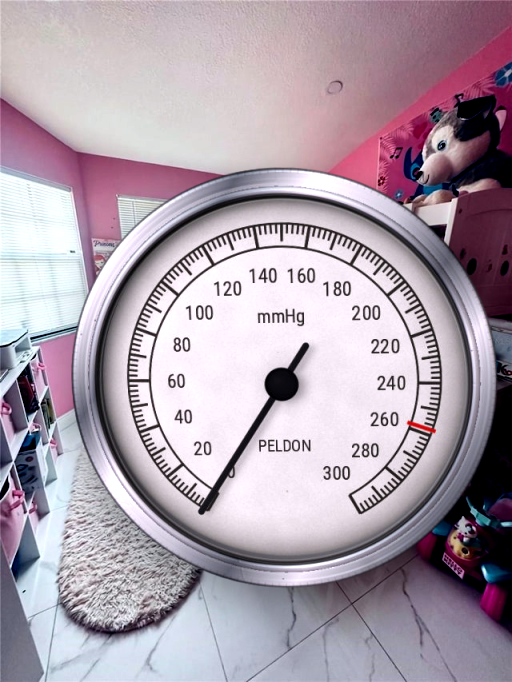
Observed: mmHg 2
